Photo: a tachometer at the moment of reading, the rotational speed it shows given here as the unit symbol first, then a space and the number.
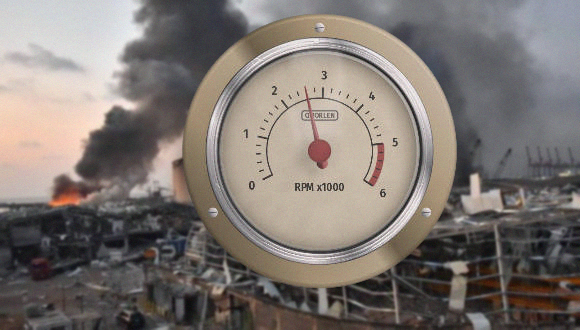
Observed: rpm 2600
